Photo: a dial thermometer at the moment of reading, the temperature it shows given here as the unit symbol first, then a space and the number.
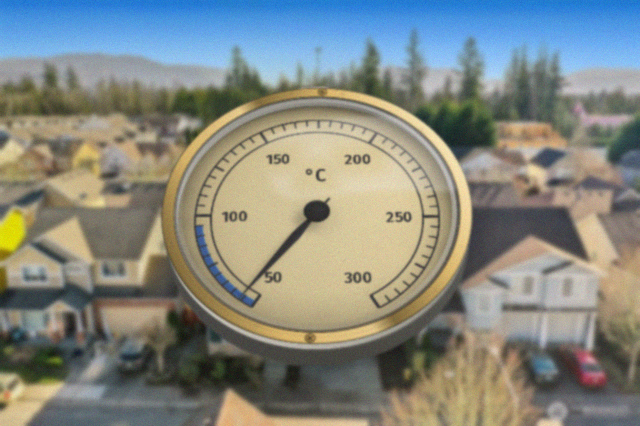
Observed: °C 55
